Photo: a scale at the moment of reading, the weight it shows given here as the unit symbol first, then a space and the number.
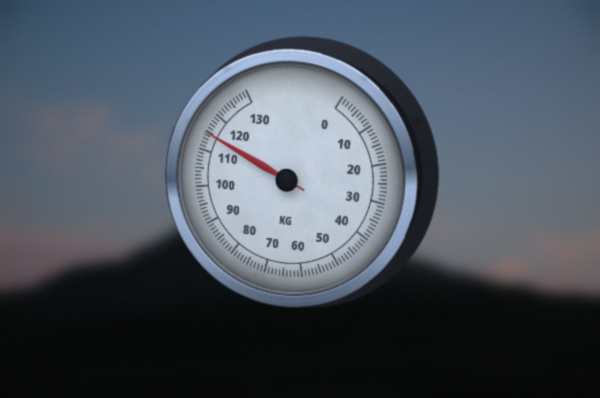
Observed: kg 115
